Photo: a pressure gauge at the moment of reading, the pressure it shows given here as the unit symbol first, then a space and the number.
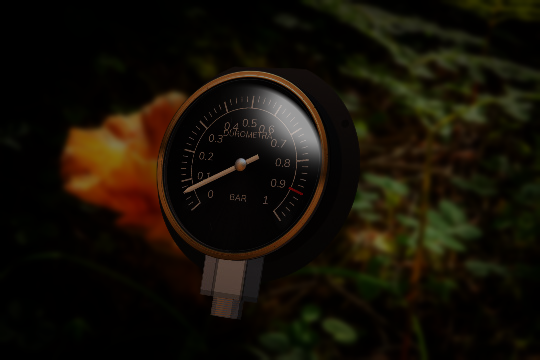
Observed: bar 0.06
